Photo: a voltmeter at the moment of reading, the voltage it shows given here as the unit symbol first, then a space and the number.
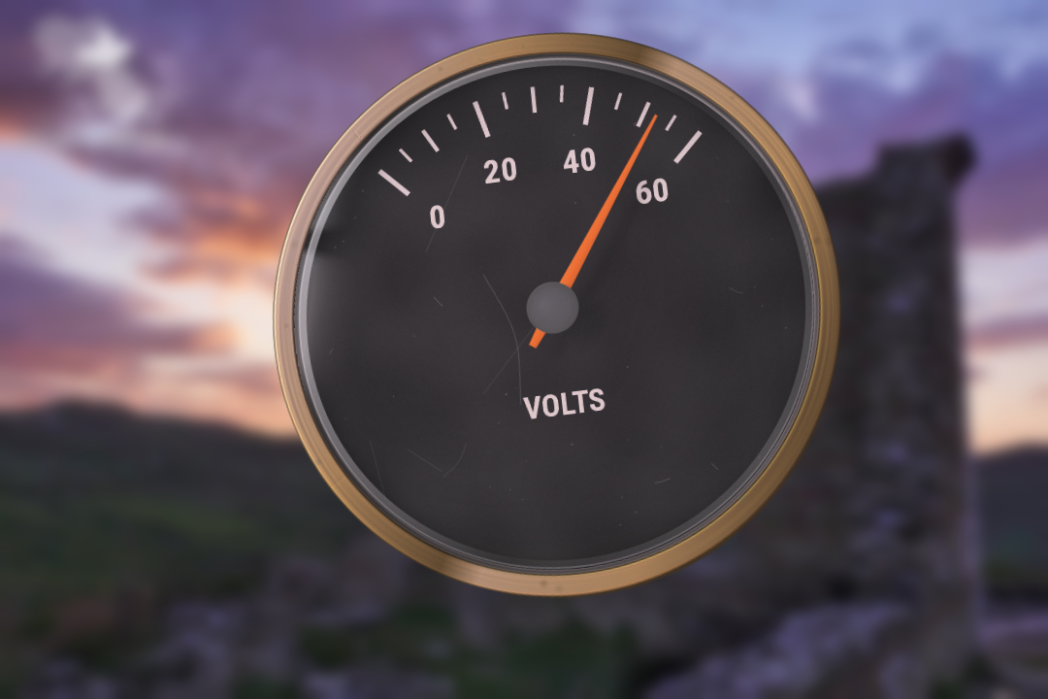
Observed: V 52.5
